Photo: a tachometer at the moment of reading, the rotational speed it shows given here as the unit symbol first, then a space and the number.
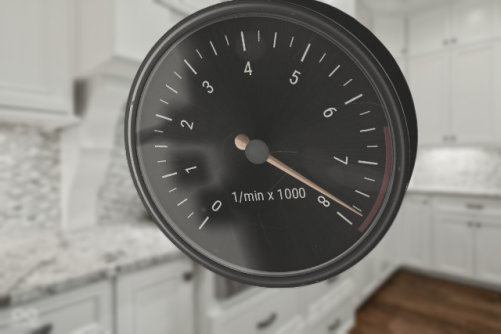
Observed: rpm 7750
